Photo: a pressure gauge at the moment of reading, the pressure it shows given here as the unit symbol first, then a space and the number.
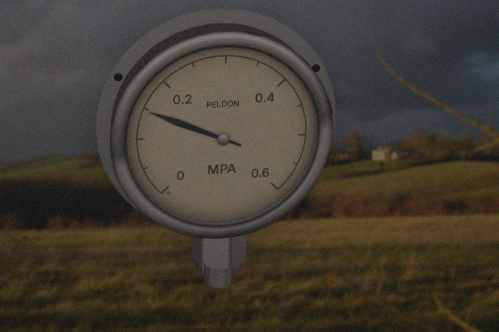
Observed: MPa 0.15
